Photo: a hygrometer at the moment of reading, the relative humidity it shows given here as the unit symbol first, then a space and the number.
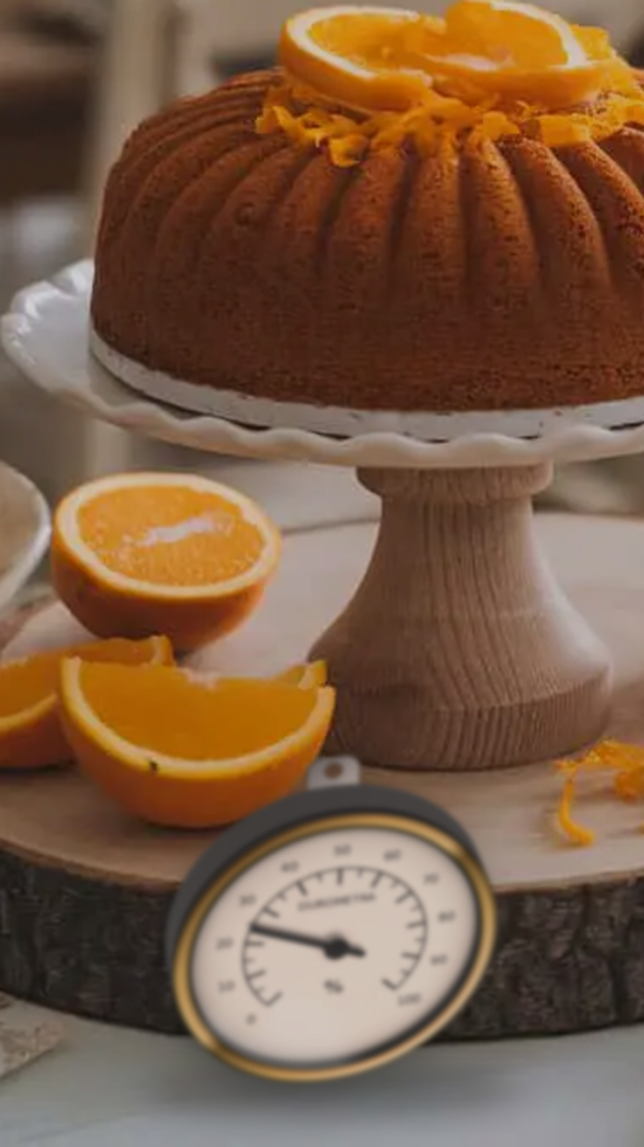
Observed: % 25
